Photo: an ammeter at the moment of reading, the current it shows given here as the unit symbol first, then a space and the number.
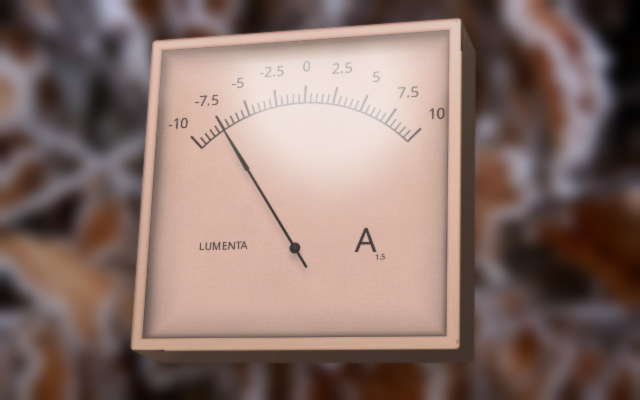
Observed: A -7.5
